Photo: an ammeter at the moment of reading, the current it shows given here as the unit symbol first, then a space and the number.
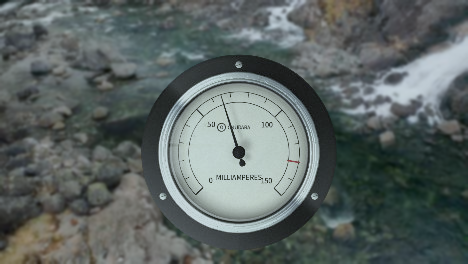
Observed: mA 65
